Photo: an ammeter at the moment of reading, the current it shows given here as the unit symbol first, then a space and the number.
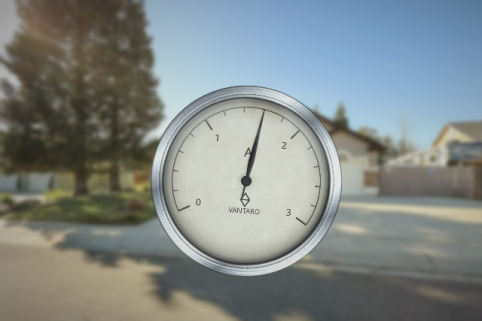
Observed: A 1.6
